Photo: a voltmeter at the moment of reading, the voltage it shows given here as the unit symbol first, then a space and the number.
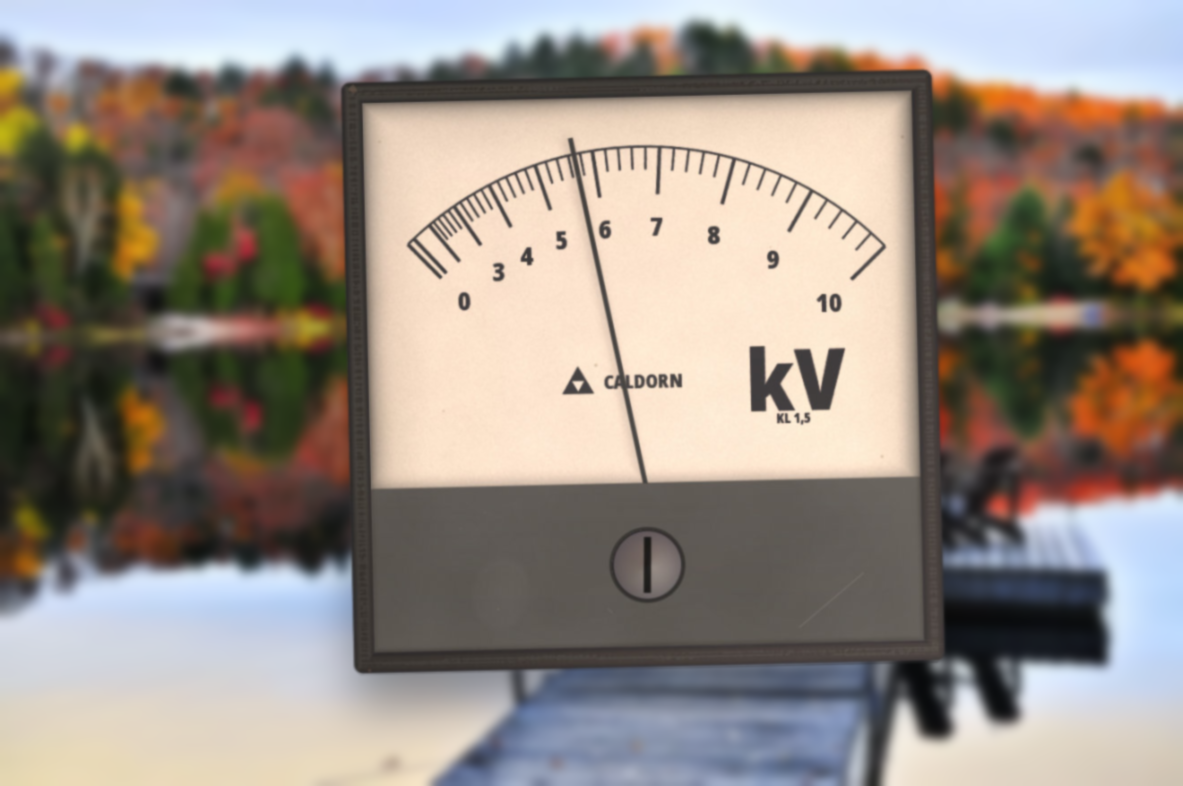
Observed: kV 5.7
